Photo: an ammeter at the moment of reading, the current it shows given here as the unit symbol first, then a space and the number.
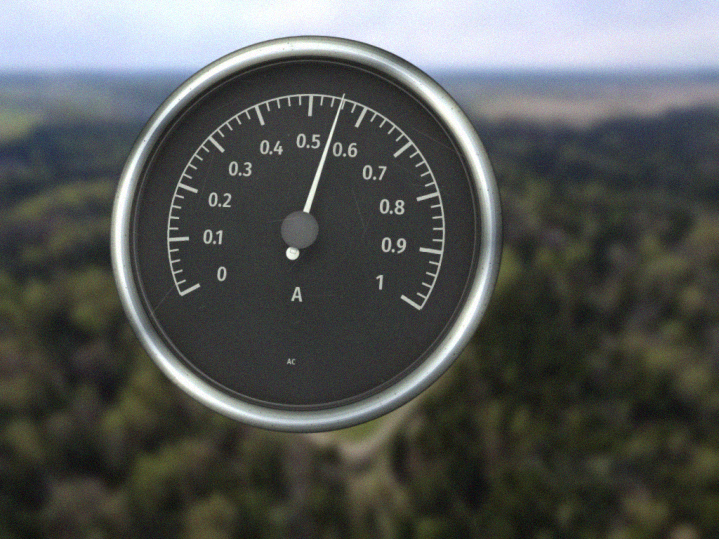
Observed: A 0.56
